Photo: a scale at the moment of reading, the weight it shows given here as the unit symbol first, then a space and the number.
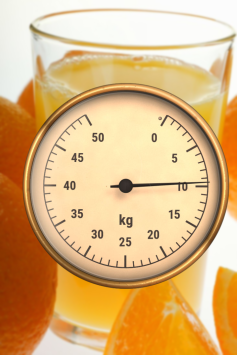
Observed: kg 9.5
